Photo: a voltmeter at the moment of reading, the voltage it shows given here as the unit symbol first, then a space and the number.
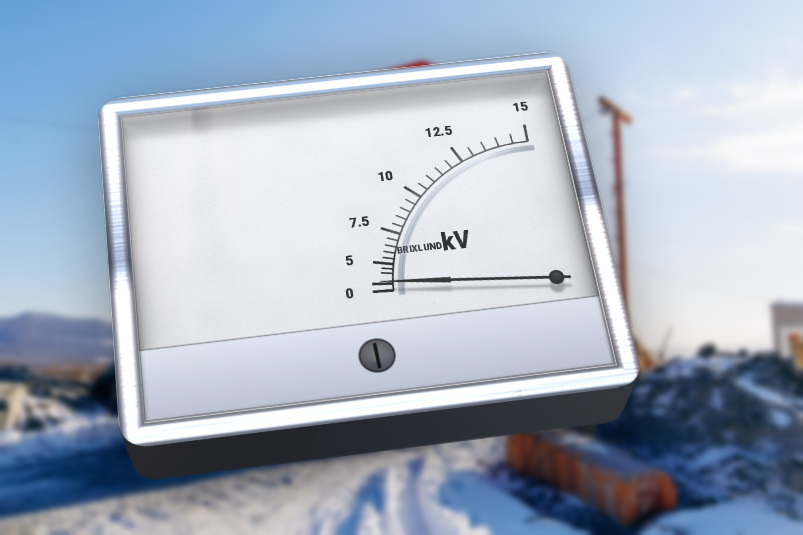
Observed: kV 2.5
